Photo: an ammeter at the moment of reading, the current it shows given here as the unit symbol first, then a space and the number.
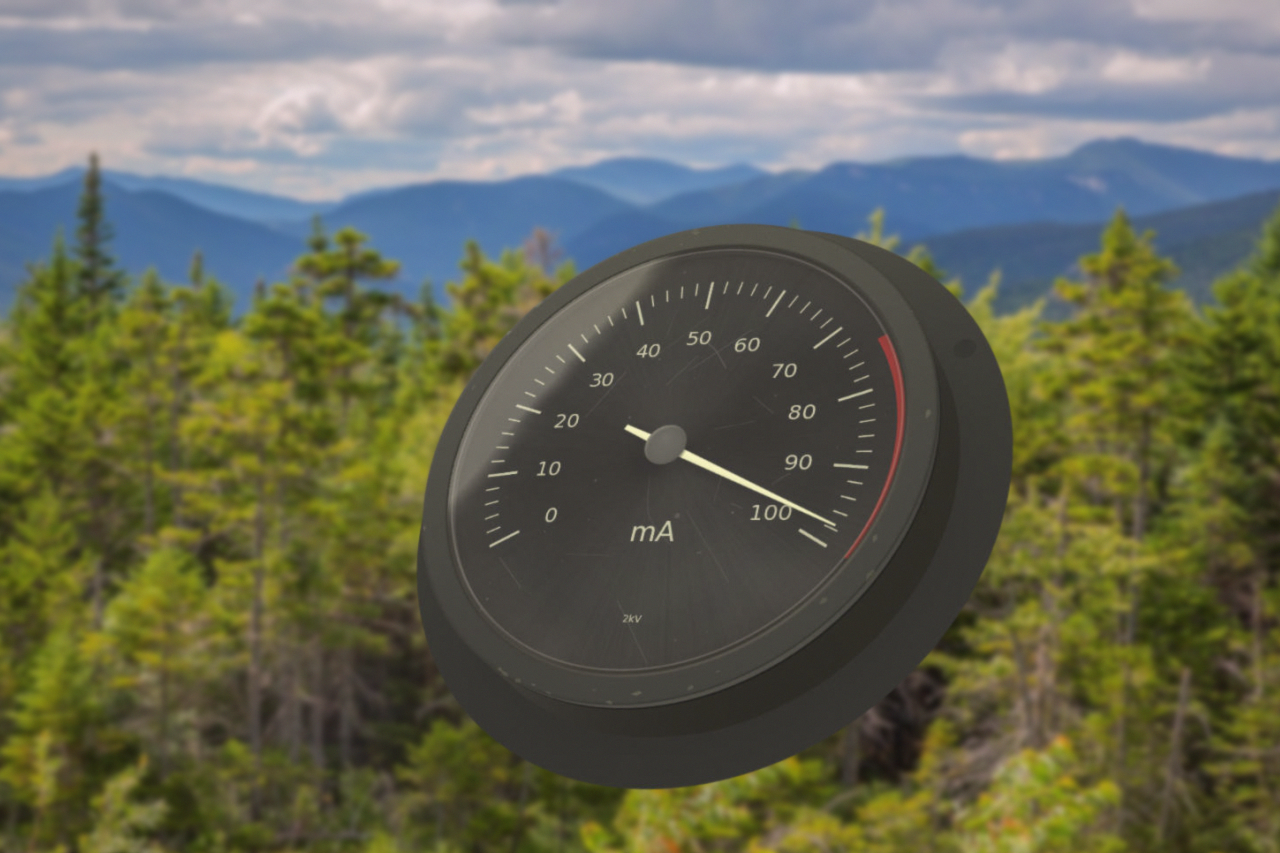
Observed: mA 98
